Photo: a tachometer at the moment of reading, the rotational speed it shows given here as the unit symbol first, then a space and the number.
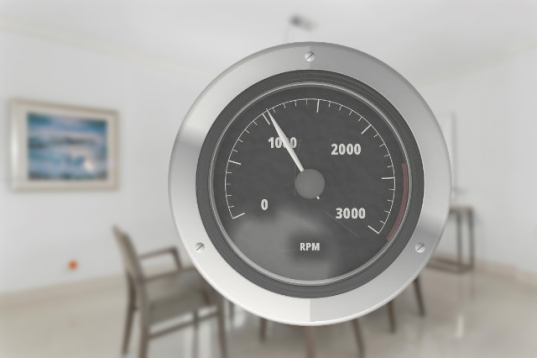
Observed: rpm 1050
